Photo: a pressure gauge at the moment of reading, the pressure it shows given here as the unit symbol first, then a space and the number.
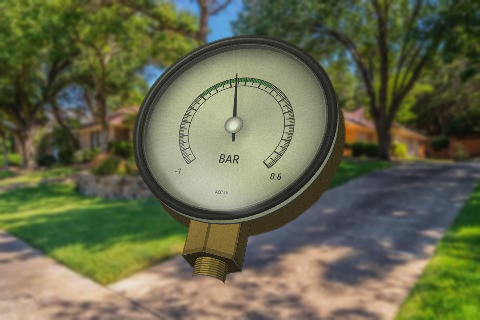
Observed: bar -0.25
